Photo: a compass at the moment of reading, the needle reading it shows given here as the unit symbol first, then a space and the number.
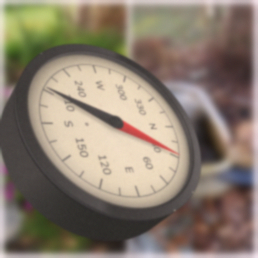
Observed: ° 30
